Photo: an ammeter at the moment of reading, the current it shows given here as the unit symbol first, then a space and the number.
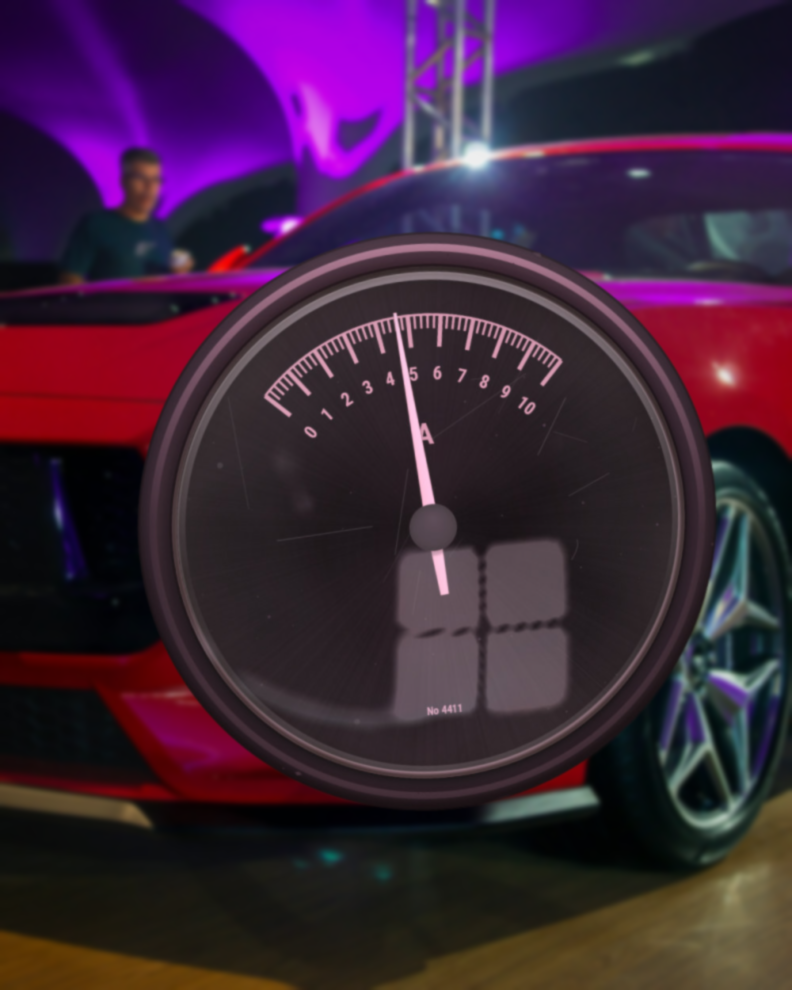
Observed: A 4.6
